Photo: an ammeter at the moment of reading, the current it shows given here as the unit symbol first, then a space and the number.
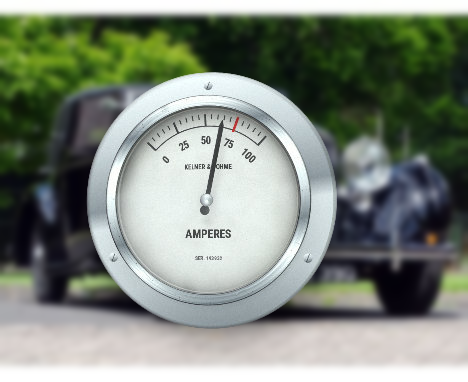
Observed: A 65
